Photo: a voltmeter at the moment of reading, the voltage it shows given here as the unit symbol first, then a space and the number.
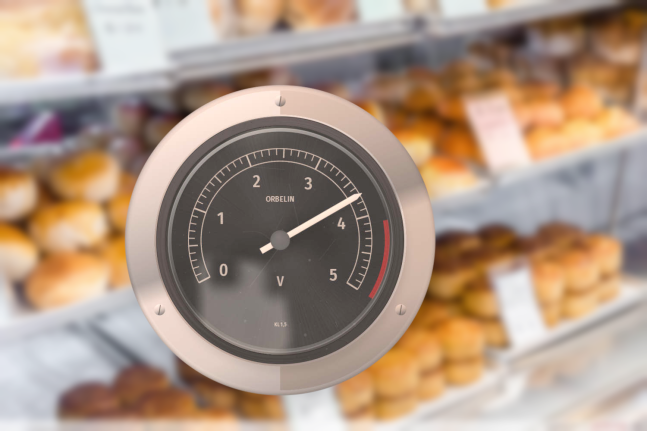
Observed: V 3.7
